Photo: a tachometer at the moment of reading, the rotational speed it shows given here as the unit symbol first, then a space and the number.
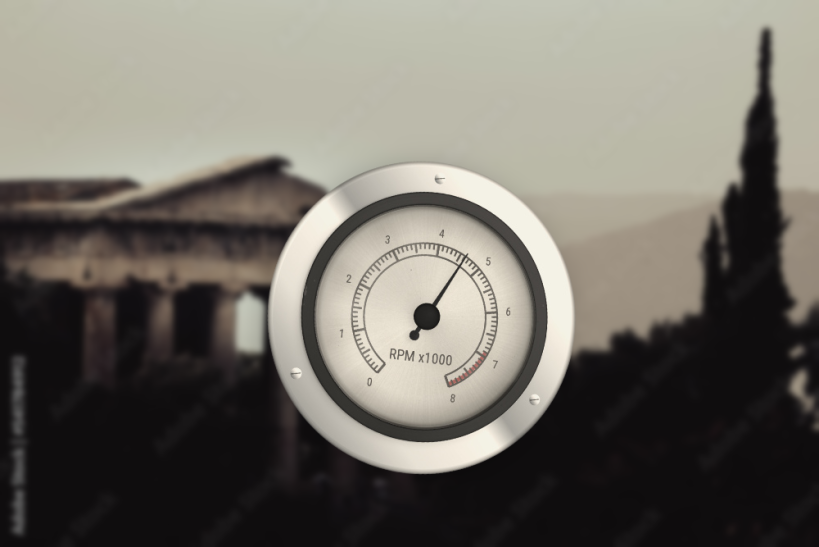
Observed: rpm 4600
